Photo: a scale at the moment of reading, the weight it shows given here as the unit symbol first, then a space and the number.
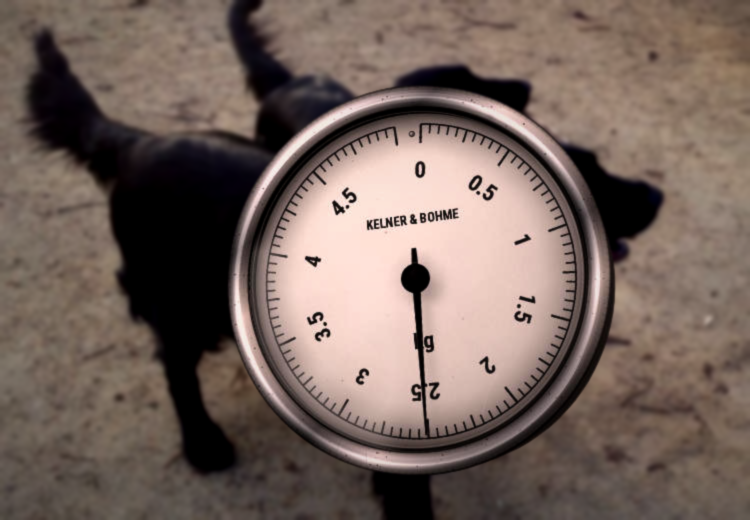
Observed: kg 2.5
